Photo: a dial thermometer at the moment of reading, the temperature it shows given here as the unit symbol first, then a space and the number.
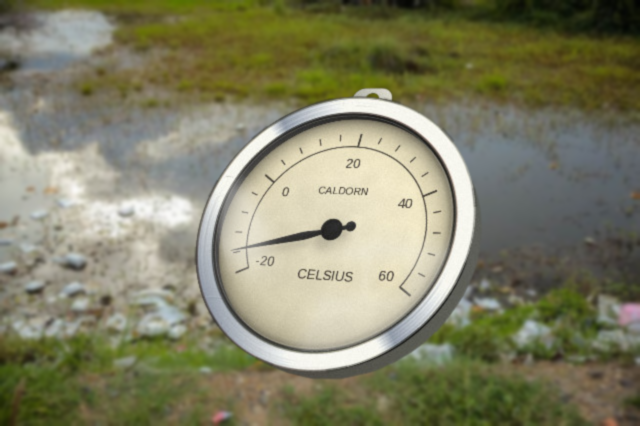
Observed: °C -16
